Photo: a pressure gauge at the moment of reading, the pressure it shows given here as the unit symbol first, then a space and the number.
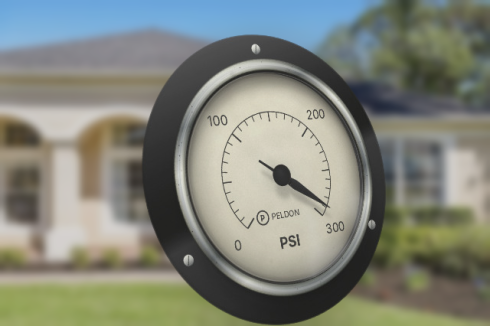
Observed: psi 290
